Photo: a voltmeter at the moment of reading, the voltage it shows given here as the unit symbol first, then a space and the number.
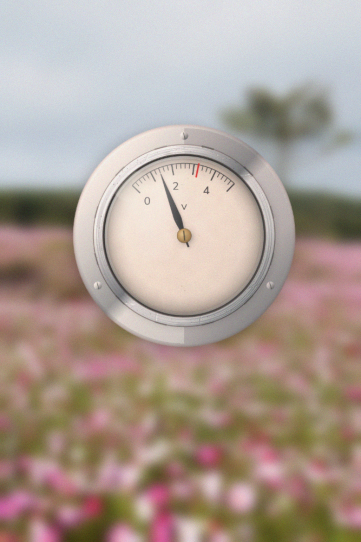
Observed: V 1.4
